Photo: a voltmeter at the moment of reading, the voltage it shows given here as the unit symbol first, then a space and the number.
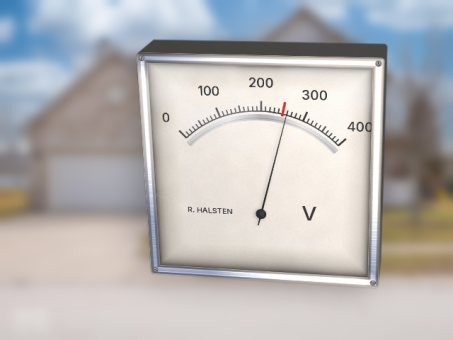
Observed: V 260
